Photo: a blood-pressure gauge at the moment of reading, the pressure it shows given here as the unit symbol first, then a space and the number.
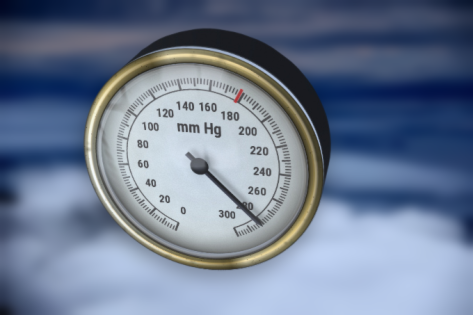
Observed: mmHg 280
